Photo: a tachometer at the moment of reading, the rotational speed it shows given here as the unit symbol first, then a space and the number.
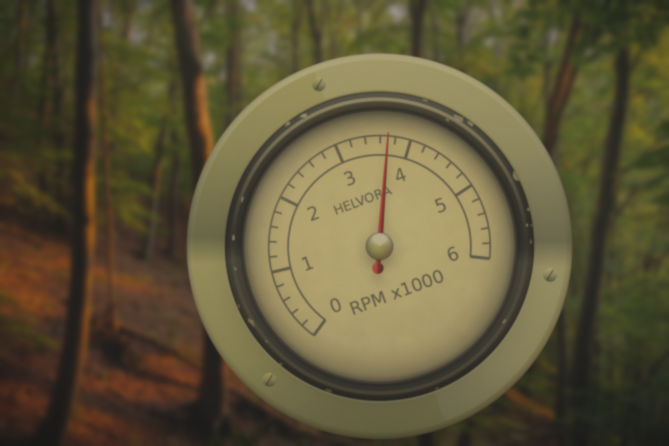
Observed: rpm 3700
